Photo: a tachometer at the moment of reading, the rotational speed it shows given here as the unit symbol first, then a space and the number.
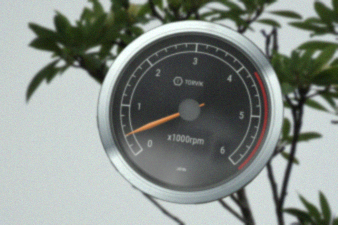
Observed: rpm 400
